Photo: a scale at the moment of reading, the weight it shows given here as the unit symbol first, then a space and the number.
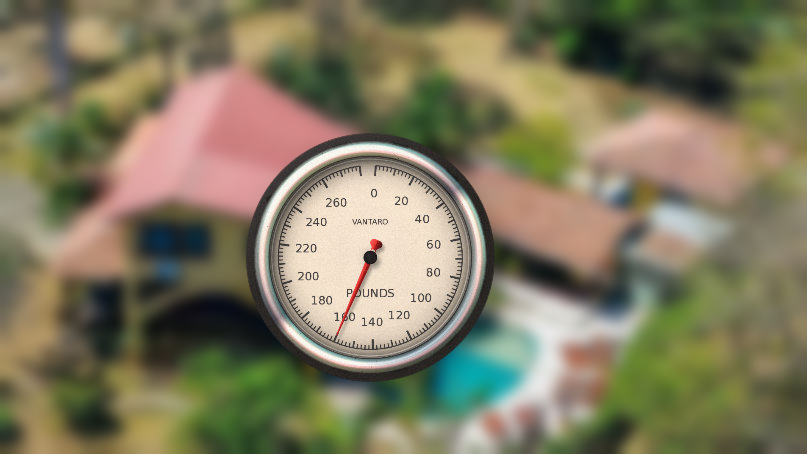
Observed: lb 160
